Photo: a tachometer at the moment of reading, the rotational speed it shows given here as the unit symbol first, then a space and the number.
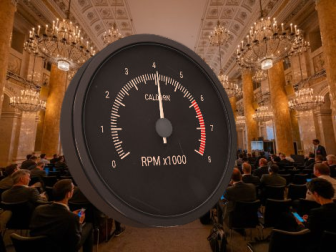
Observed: rpm 4000
